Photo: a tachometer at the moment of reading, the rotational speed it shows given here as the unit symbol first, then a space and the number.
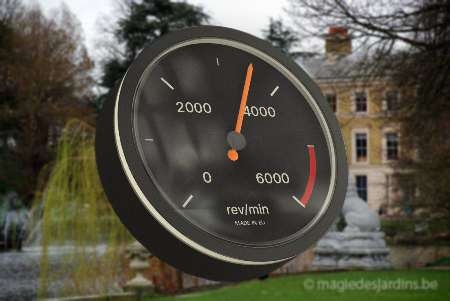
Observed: rpm 3500
